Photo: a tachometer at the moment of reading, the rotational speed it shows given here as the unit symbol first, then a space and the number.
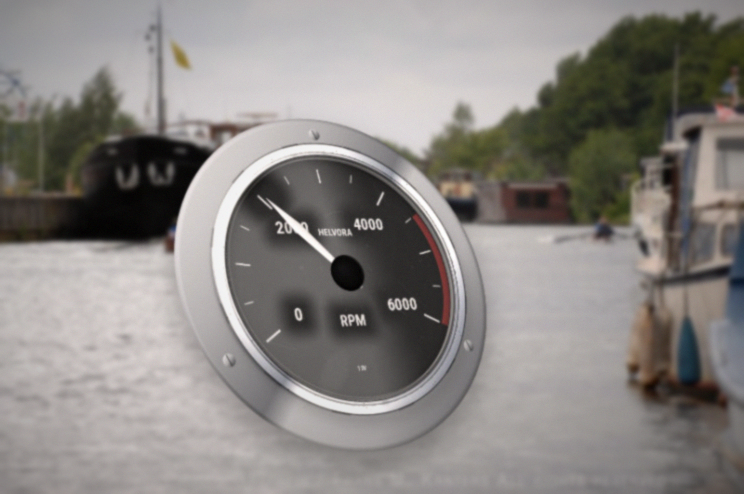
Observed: rpm 2000
